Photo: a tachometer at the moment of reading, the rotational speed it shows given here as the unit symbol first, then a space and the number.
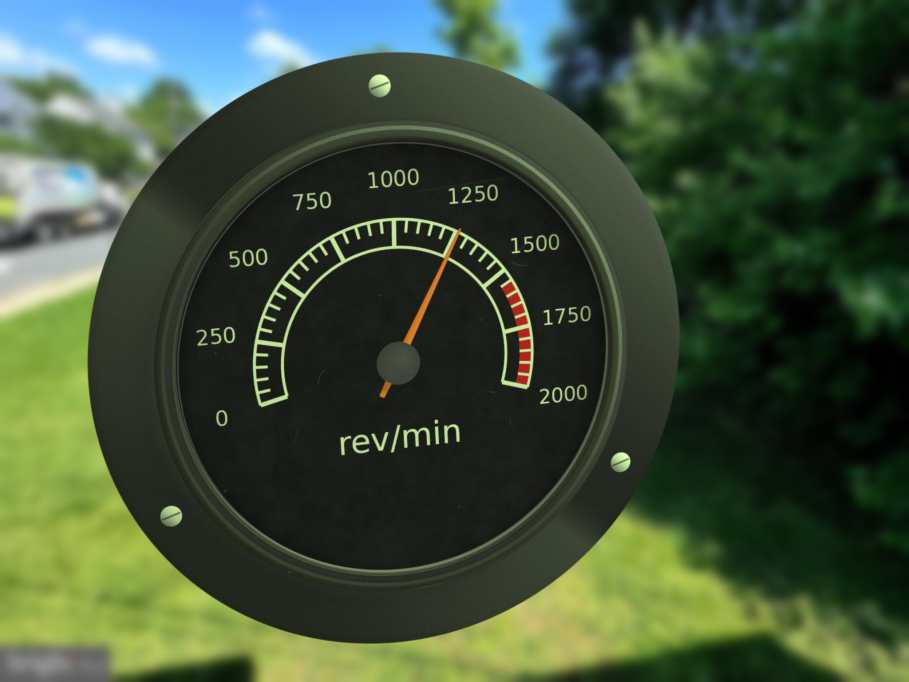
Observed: rpm 1250
